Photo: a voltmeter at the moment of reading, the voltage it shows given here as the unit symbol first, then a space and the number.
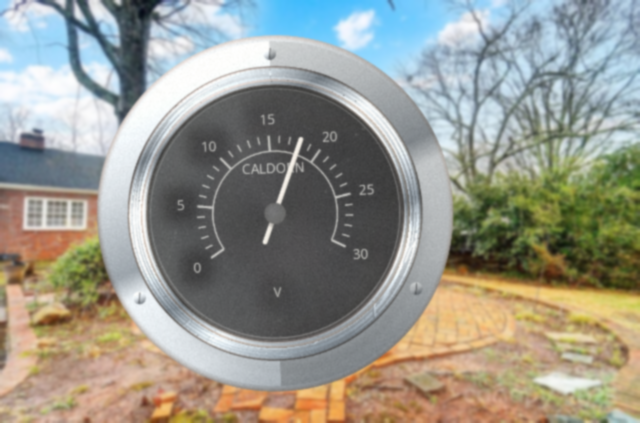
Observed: V 18
